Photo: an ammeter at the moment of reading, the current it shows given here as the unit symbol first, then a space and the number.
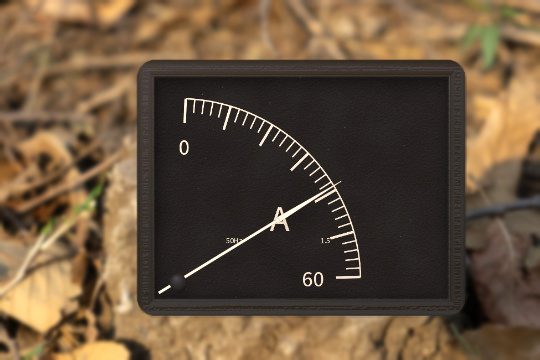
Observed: A 39
